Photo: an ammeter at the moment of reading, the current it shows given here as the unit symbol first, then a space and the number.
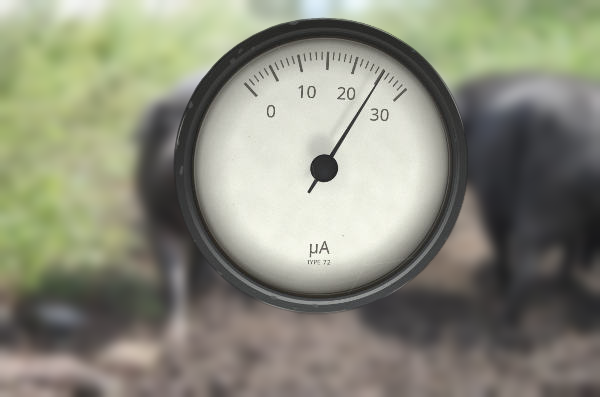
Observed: µA 25
